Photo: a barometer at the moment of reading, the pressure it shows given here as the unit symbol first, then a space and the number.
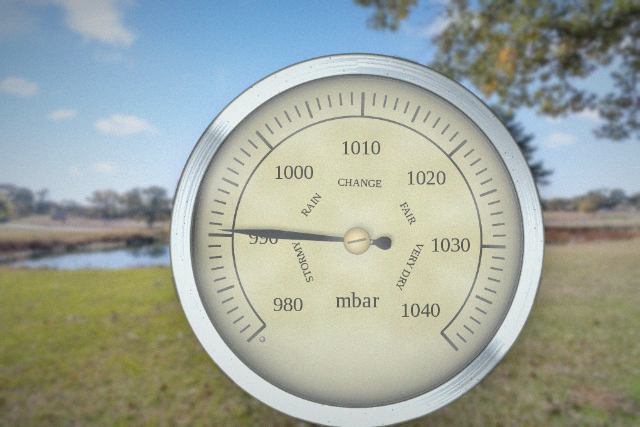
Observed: mbar 990.5
